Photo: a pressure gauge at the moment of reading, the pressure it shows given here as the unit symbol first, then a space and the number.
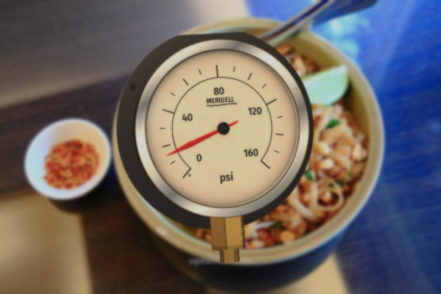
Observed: psi 15
